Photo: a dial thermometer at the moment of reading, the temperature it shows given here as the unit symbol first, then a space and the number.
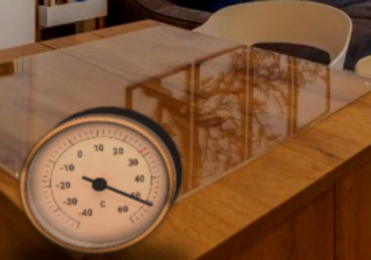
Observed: °C 50
